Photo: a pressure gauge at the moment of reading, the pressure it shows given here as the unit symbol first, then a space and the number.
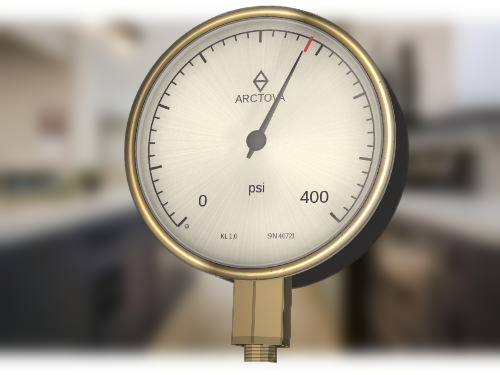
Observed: psi 240
